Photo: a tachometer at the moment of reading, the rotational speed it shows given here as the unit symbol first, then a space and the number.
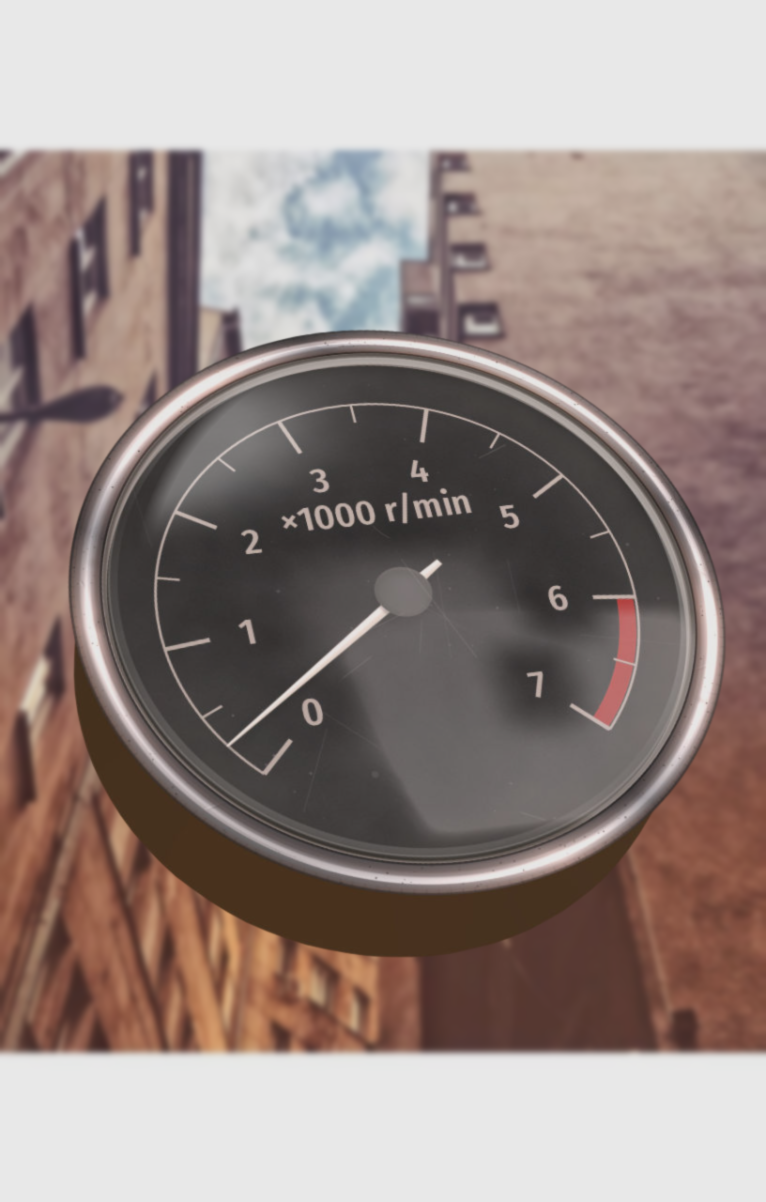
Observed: rpm 250
